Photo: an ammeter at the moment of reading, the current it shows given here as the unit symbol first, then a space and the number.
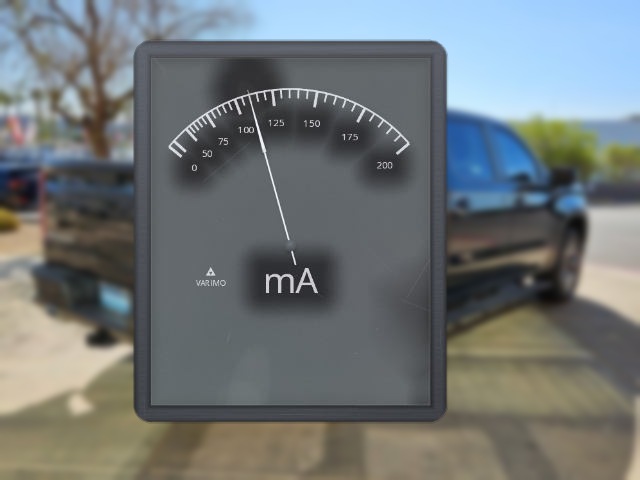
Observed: mA 110
